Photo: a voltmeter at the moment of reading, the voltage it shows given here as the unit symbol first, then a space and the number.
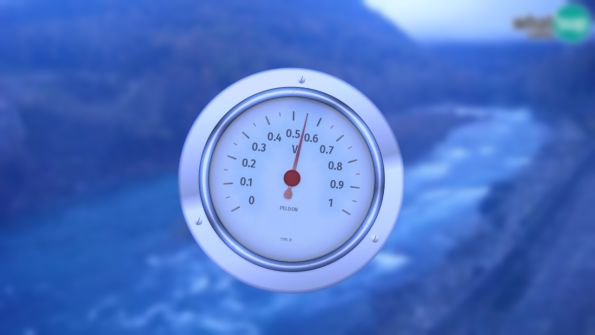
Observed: V 0.55
